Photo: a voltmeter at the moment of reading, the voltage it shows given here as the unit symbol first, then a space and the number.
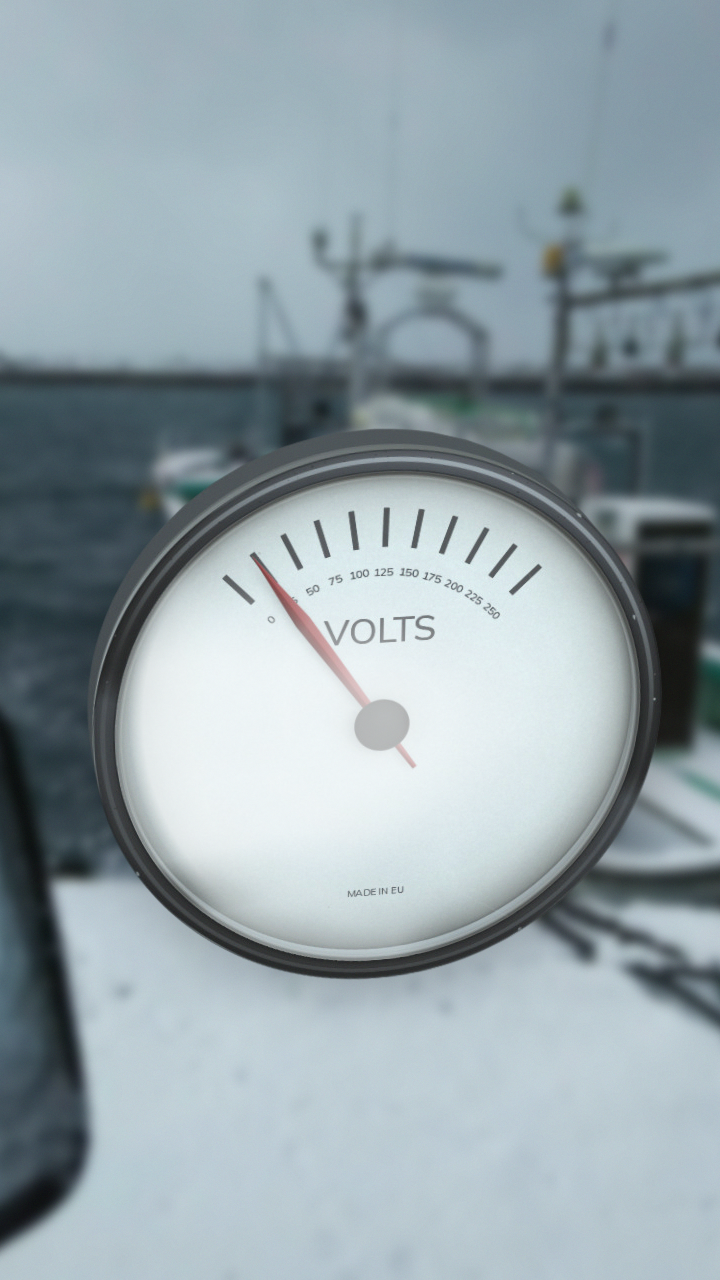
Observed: V 25
